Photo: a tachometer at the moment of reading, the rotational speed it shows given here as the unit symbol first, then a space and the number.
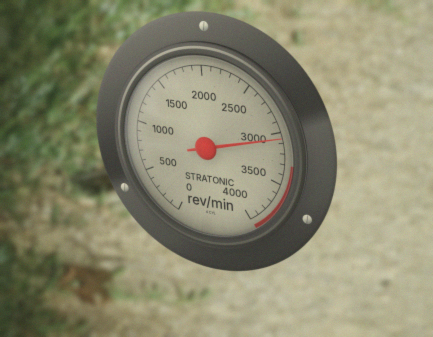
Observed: rpm 3050
